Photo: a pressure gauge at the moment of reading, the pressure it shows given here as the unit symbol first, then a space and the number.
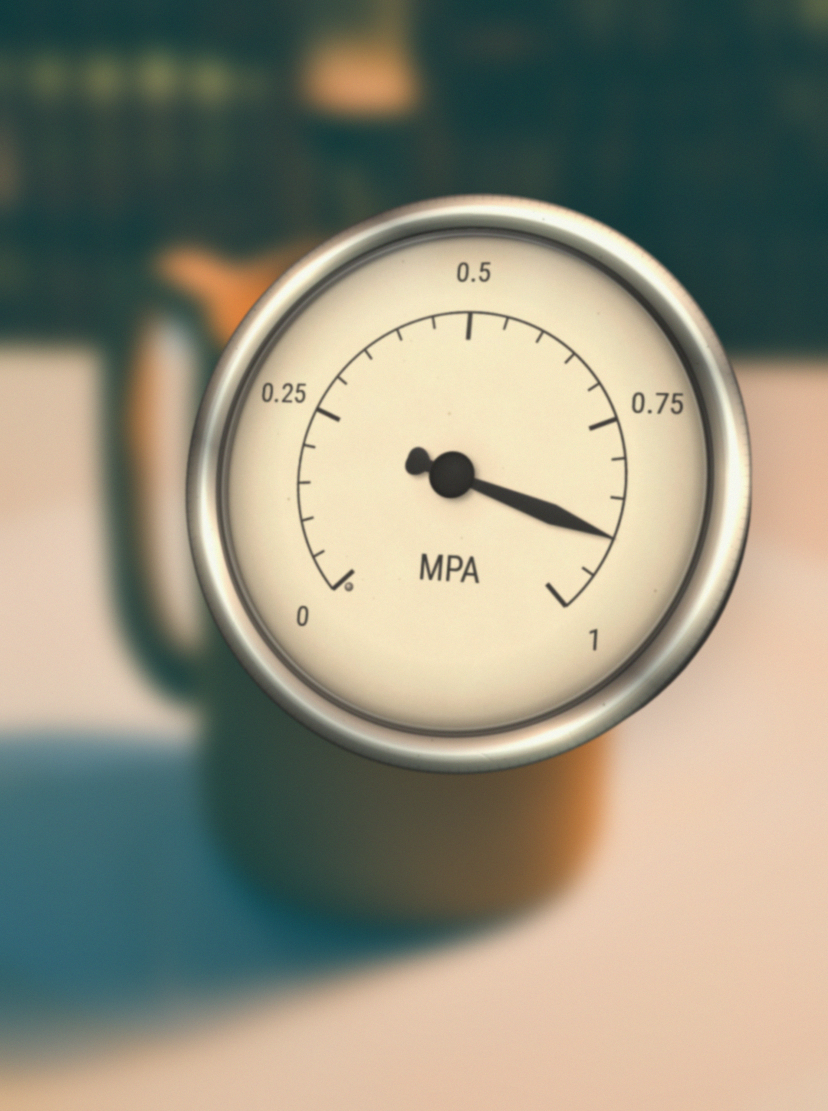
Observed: MPa 0.9
